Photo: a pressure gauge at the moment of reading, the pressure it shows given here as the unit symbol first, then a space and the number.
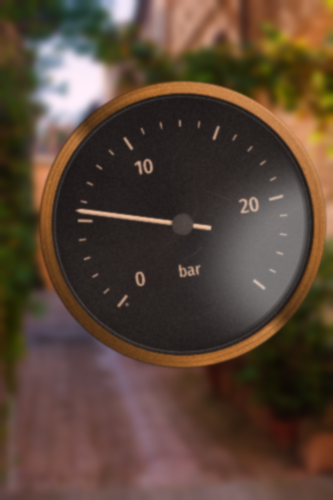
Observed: bar 5.5
